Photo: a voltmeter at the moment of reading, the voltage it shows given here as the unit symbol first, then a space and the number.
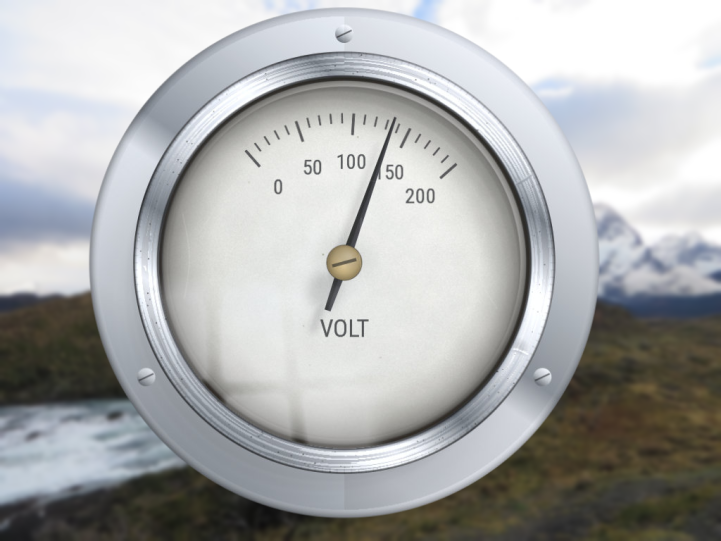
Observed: V 135
